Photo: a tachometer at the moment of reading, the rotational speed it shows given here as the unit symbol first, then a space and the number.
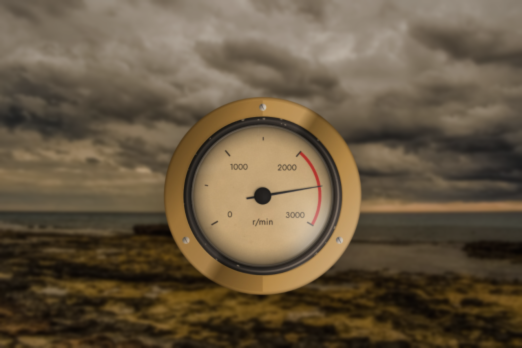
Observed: rpm 2500
